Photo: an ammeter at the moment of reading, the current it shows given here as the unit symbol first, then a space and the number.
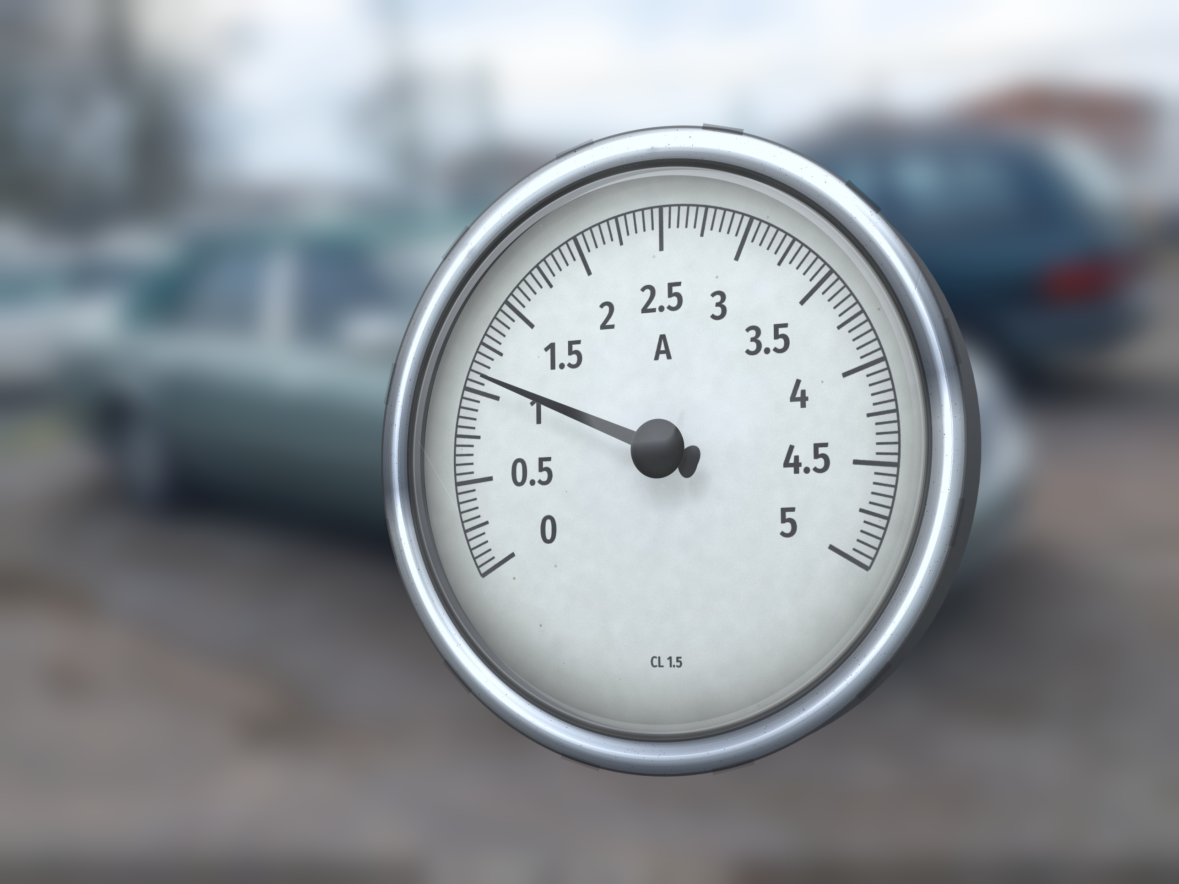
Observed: A 1.1
